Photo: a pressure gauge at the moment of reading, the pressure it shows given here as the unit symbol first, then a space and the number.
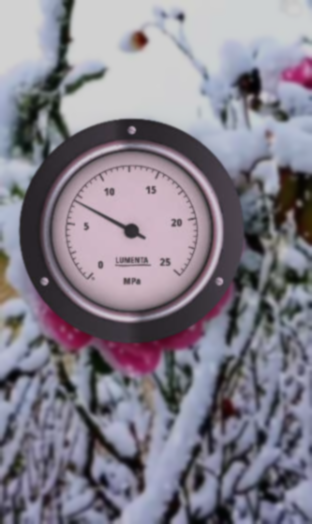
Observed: MPa 7
